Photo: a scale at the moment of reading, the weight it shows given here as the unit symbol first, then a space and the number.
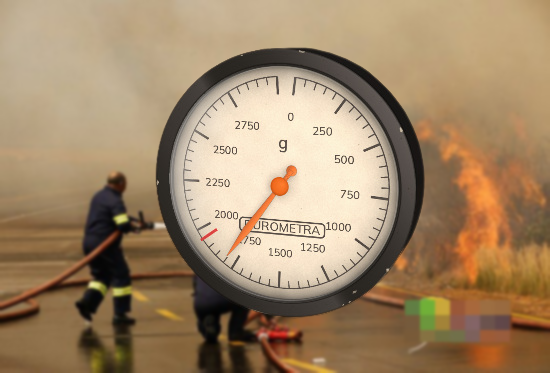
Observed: g 1800
